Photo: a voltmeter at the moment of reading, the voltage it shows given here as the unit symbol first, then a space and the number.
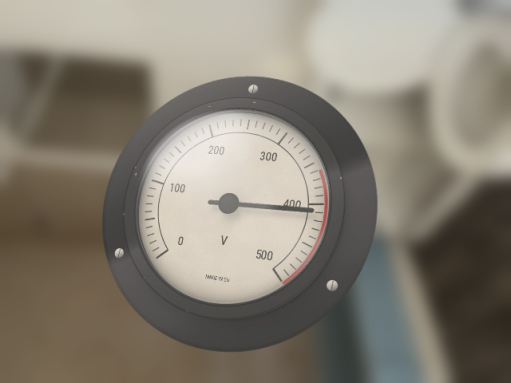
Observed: V 410
